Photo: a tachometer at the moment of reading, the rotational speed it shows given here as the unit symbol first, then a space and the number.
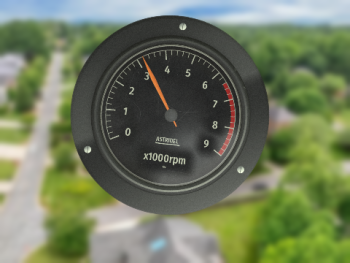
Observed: rpm 3200
